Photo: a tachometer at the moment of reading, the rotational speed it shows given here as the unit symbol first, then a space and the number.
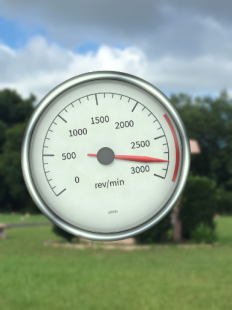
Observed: rpm 2800
